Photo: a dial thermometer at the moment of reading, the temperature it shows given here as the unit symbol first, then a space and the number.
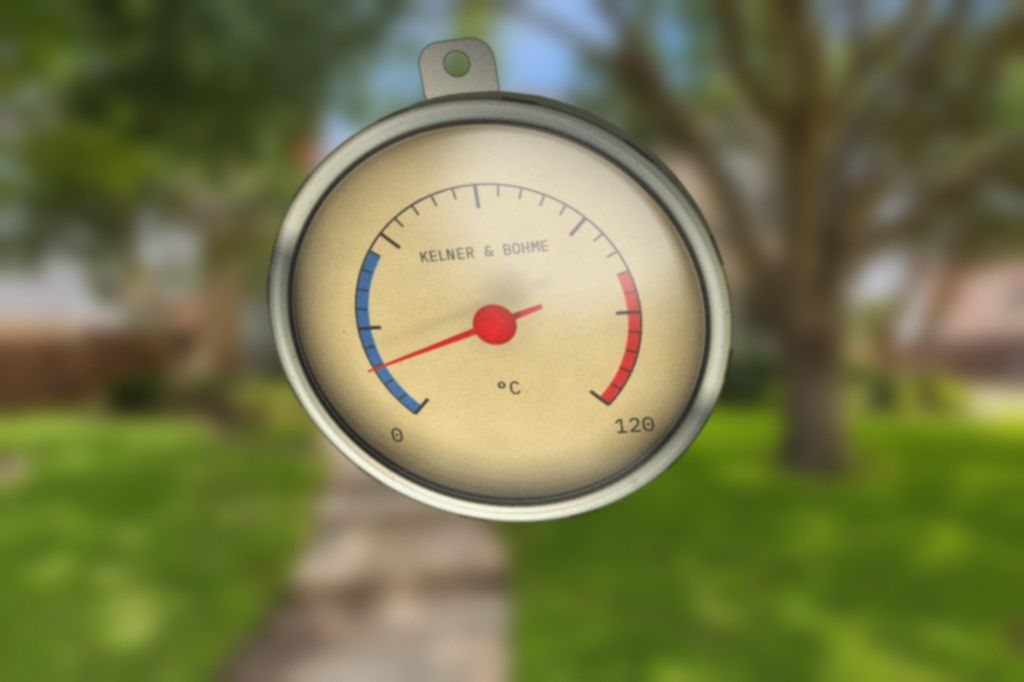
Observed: °C 12
